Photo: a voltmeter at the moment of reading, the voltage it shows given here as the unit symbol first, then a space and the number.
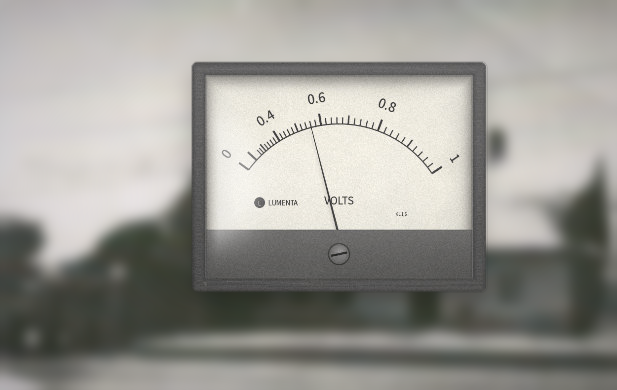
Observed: V 0.56
